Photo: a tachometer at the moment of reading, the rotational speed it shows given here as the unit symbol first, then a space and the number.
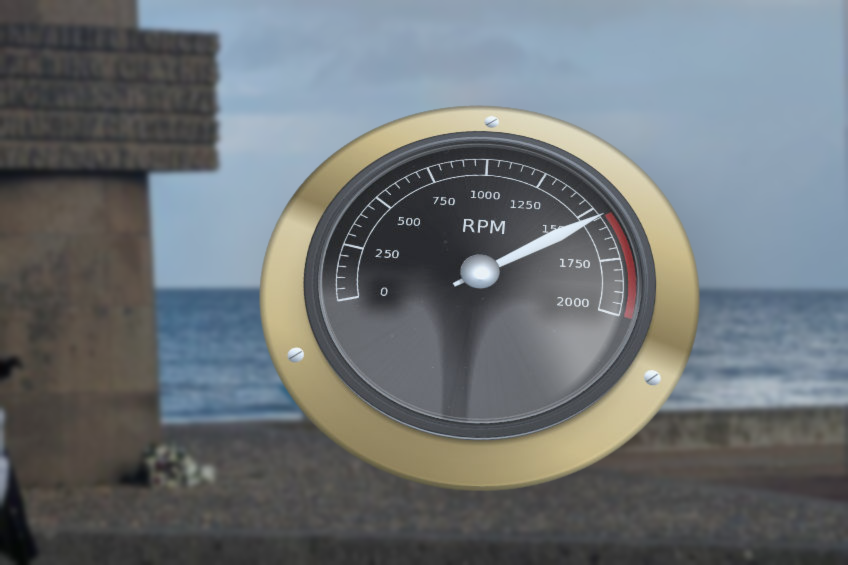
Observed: rpm 1550
